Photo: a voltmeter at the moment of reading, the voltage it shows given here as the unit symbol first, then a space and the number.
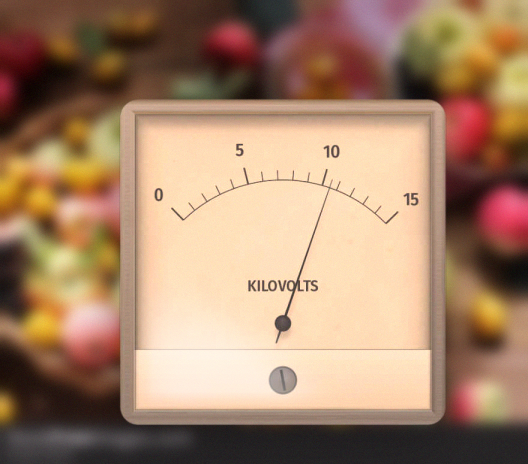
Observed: kV 10.5
